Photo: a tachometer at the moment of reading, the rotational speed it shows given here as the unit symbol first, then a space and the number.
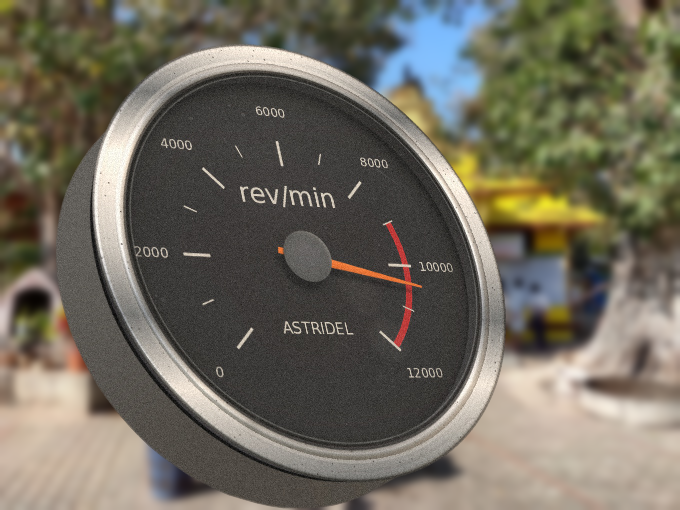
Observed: rpm 10500
